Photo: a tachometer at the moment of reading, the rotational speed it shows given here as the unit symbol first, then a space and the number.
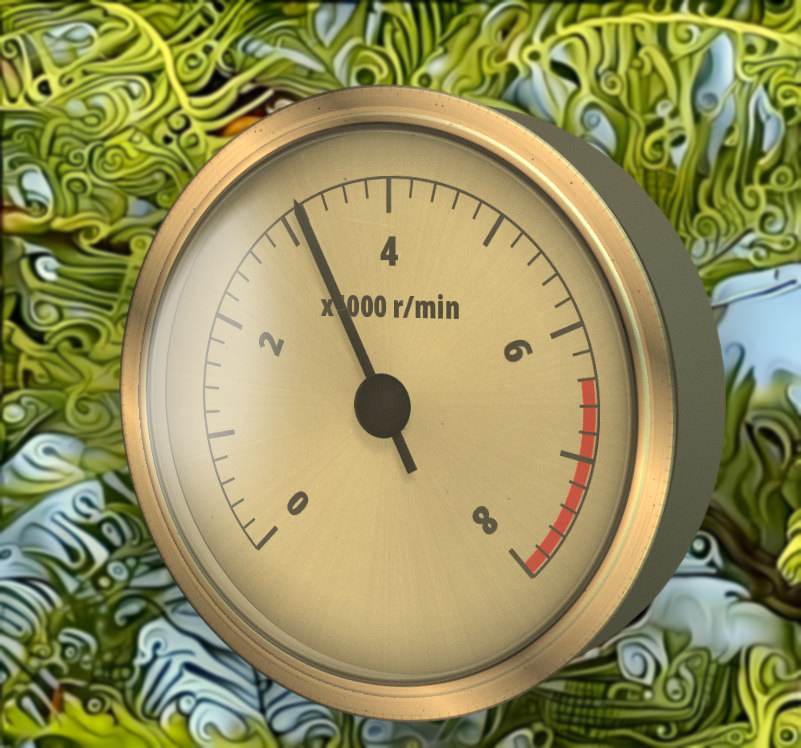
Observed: rpm 3200
